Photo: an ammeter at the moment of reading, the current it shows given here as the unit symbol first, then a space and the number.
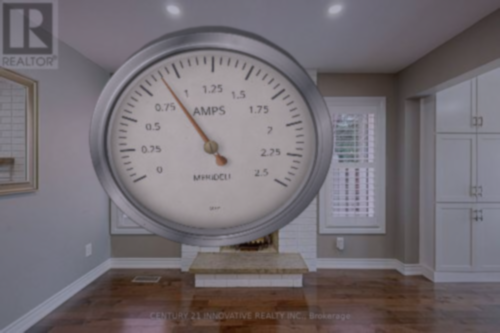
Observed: A 0.9
